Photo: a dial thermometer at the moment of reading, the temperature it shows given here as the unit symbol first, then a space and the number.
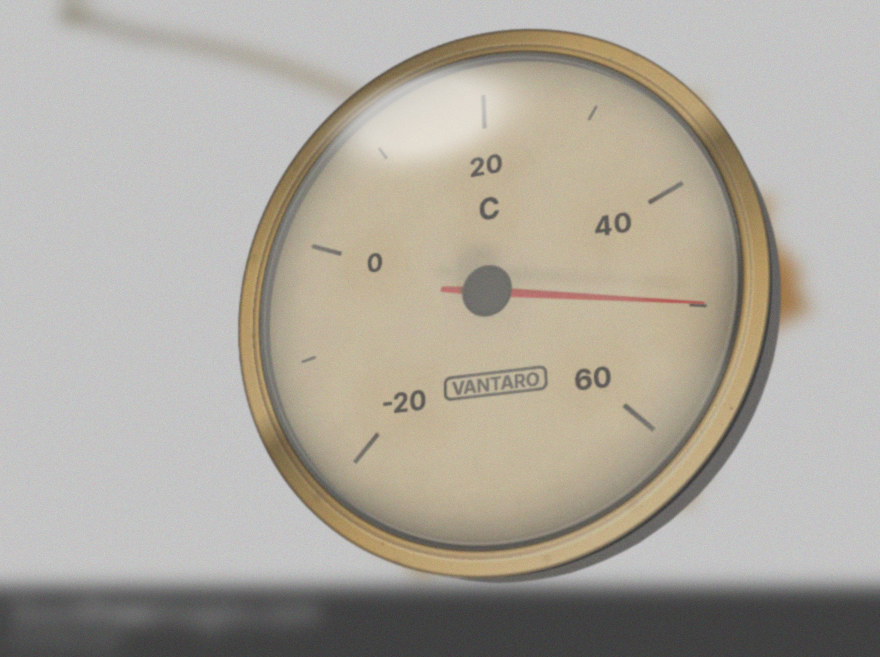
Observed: °C 50
